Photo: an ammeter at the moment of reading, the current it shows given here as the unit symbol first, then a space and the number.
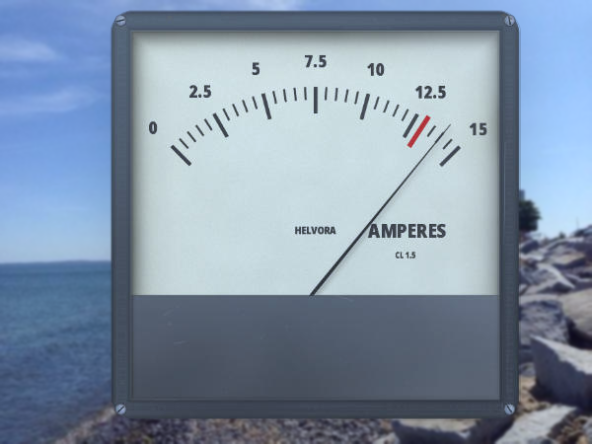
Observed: A 14
